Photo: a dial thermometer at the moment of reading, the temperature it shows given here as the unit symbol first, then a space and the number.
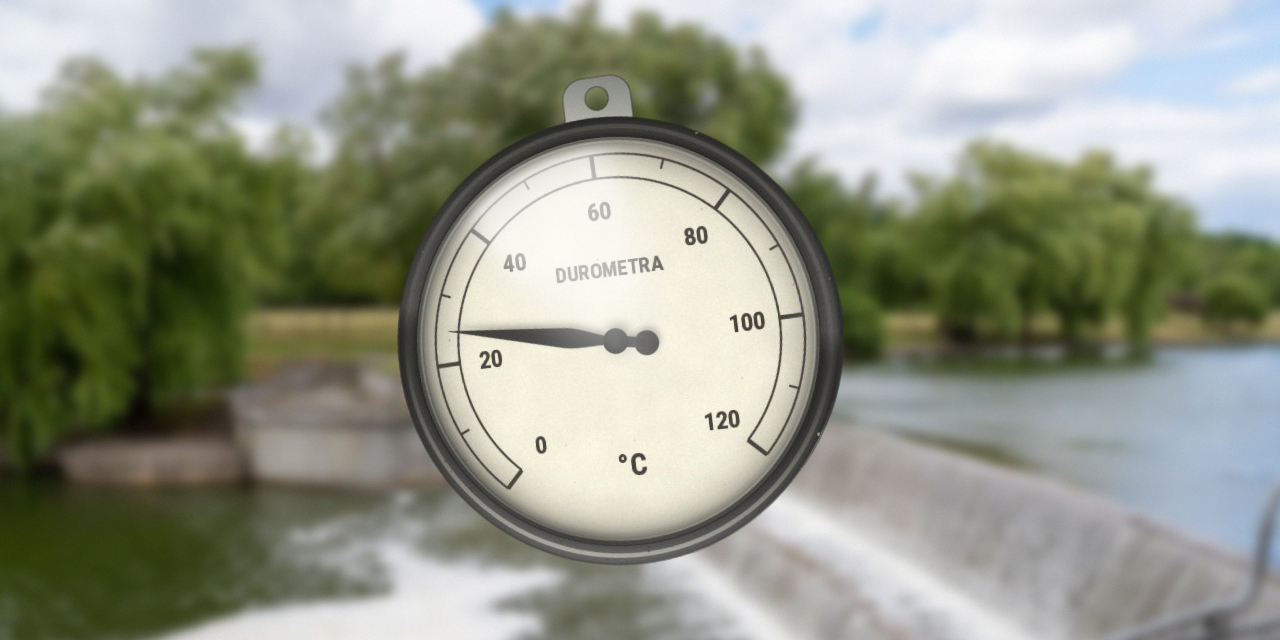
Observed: °C 25
